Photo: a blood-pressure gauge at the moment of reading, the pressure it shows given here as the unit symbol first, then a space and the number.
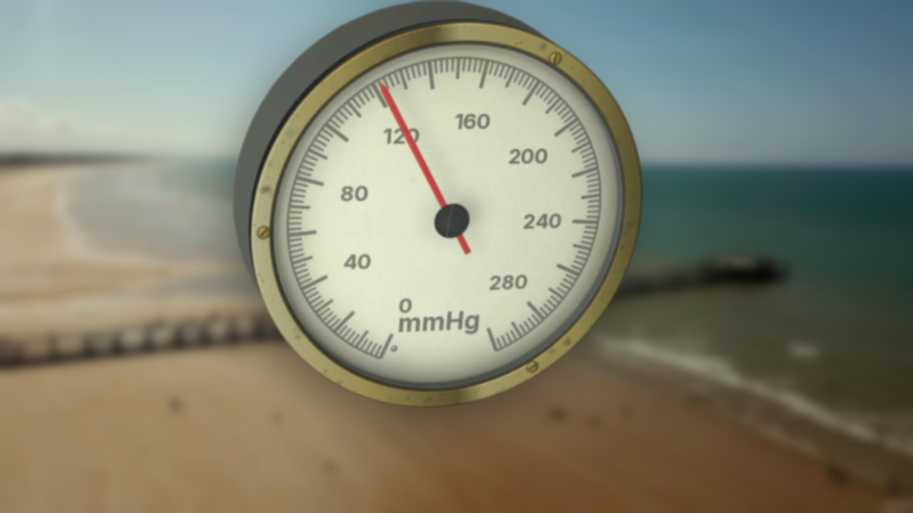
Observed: mmHg 122
